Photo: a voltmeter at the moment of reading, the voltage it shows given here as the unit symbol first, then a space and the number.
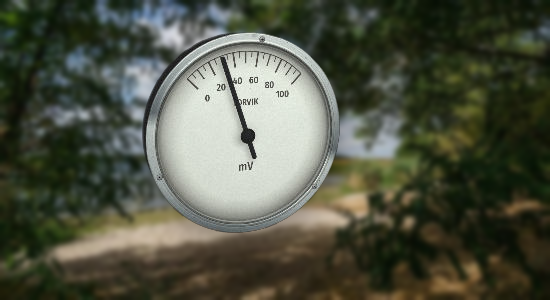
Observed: mV 30
